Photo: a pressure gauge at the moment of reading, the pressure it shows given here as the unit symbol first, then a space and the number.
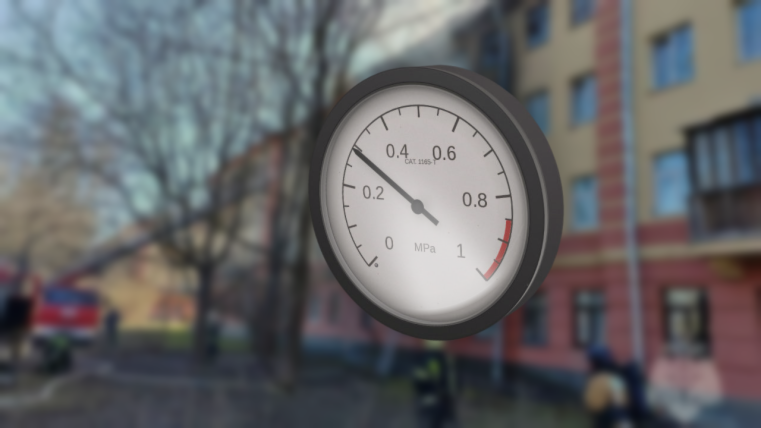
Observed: MPa 0.3
